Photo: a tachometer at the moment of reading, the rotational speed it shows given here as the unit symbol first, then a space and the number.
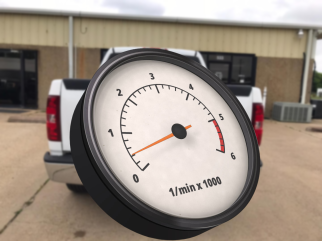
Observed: rpm 400
